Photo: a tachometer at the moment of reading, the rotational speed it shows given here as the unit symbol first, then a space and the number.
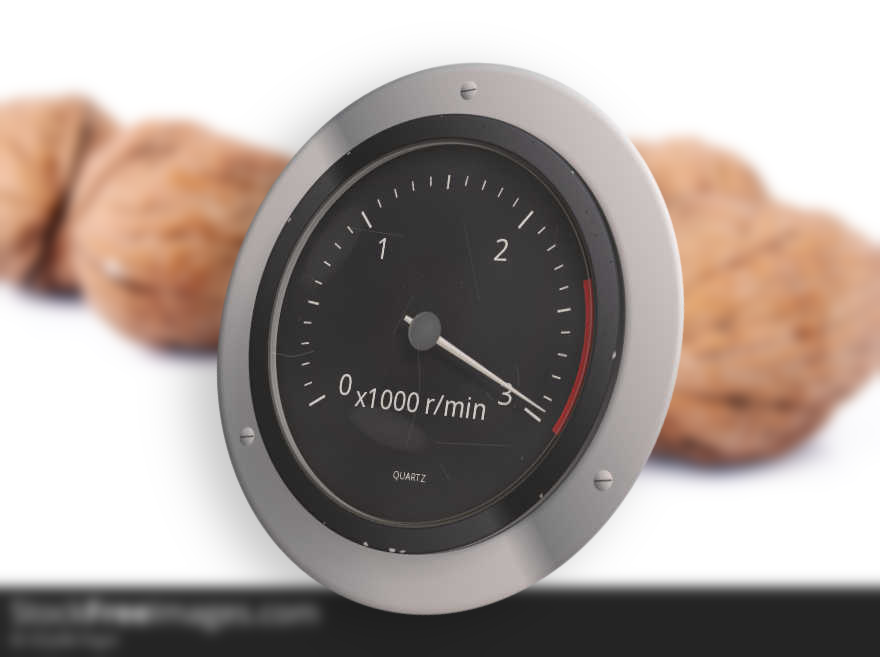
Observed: rpm 2950
